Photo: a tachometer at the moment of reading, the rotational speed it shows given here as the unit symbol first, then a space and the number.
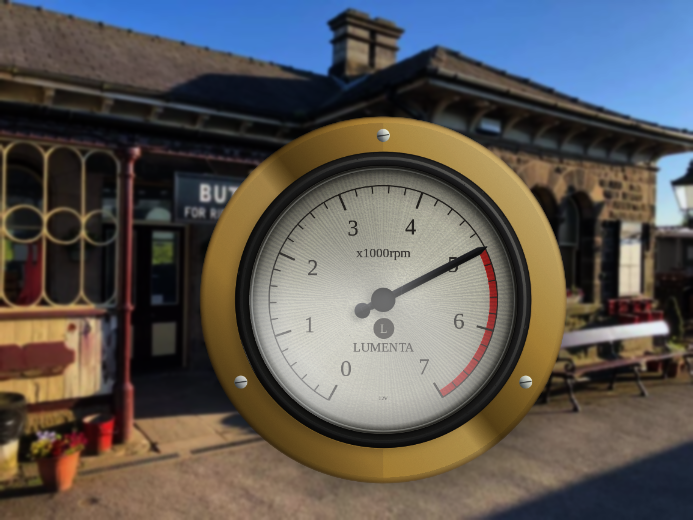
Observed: rpm 5000
